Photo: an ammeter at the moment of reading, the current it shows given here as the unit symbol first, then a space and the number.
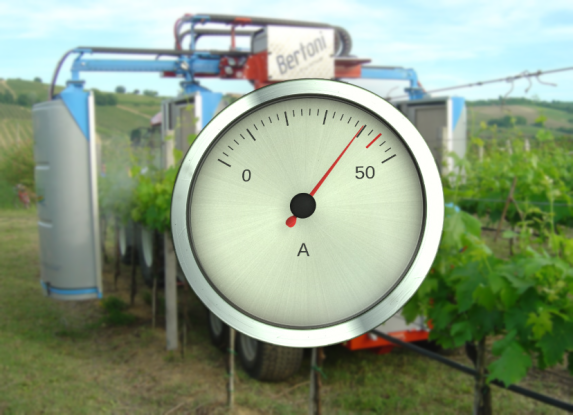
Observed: A 40
